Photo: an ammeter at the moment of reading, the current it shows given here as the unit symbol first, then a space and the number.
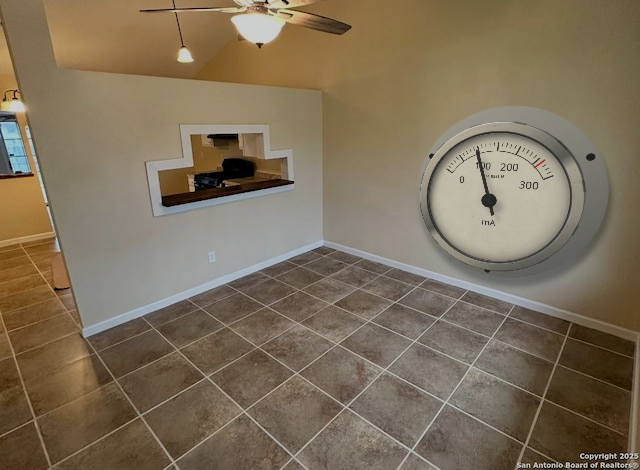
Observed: mA 100
